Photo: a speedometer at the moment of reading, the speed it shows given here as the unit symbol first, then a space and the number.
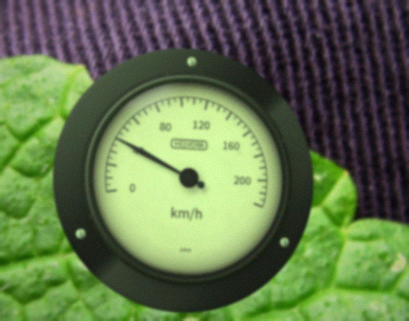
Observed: km/h 40
